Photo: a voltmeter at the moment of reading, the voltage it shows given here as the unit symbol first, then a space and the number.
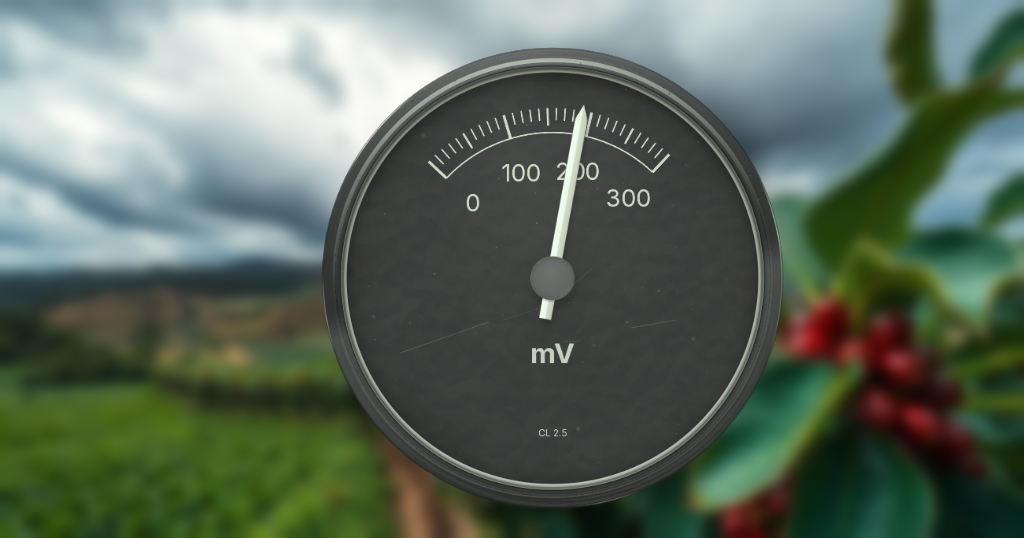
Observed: mV 190
